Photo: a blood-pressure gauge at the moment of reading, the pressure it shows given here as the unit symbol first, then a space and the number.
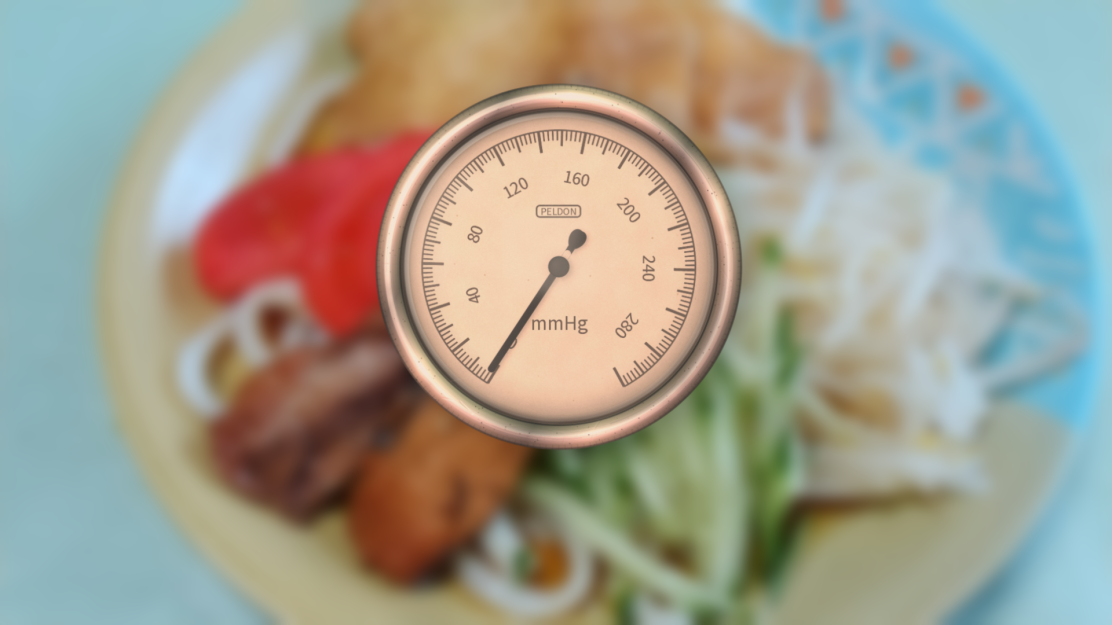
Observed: mmHg 2
